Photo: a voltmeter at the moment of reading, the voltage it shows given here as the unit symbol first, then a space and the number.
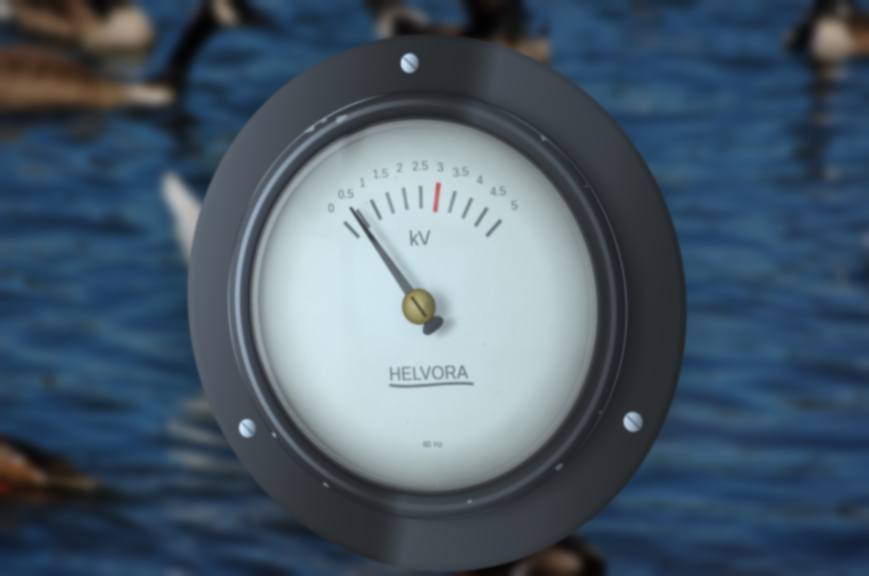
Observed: kV 0.5
